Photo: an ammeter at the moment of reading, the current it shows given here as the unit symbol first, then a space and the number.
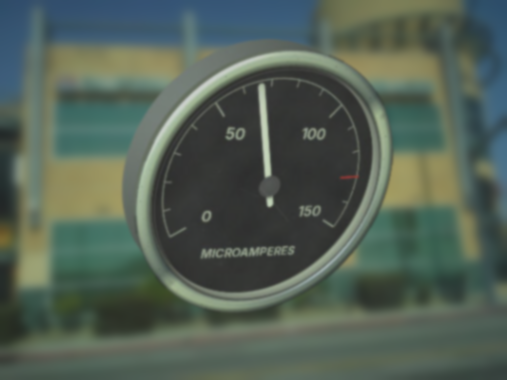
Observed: µA 65
